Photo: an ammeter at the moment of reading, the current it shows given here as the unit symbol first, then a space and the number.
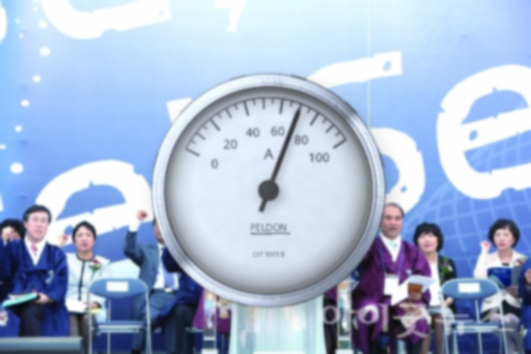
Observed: A 70
